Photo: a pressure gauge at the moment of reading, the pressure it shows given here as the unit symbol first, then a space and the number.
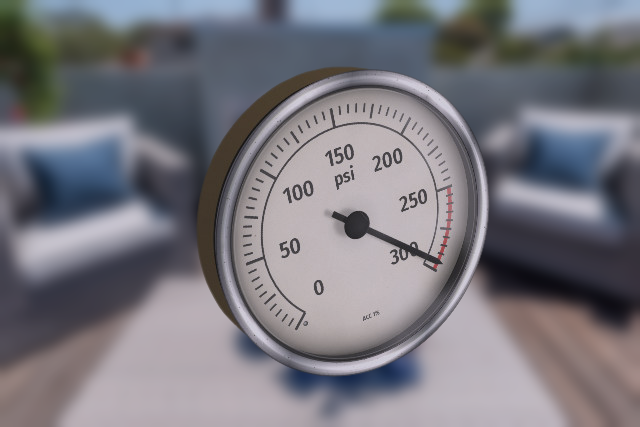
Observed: psi 295
